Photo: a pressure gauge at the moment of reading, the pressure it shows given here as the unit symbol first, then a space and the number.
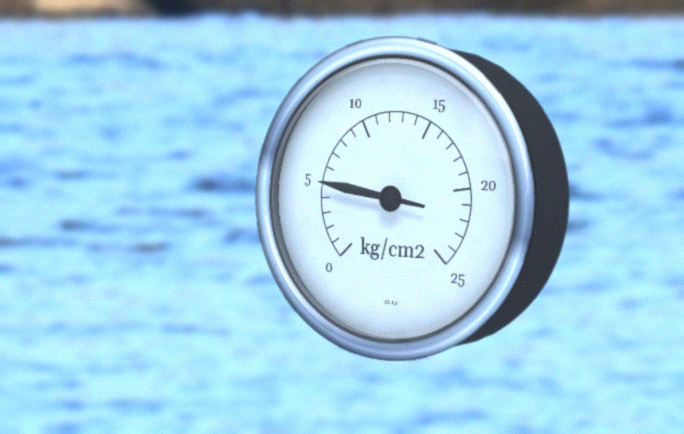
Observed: kg/cm² 5
